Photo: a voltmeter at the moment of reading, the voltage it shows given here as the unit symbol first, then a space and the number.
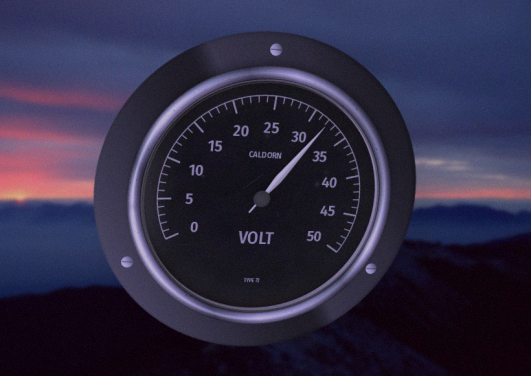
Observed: V 32
